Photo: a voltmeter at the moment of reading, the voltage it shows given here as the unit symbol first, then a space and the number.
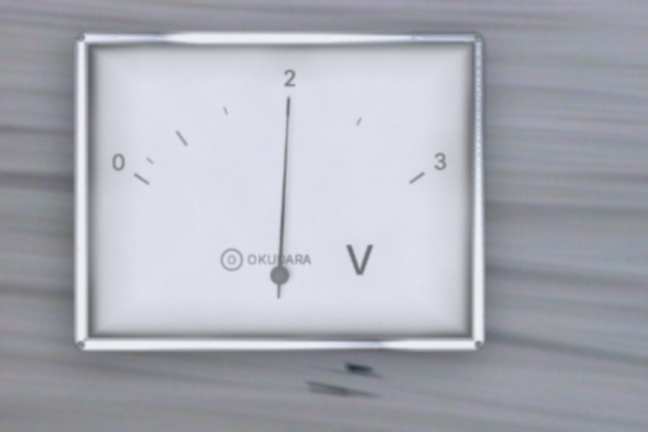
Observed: V 2
